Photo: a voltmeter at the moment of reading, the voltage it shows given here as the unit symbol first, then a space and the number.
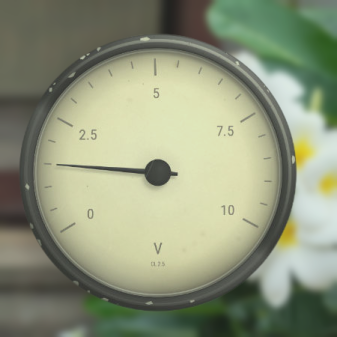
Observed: V 1.5
